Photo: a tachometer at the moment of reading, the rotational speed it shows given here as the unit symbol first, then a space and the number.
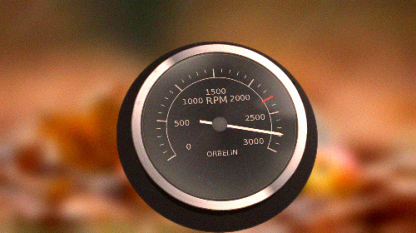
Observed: rpm 2800
